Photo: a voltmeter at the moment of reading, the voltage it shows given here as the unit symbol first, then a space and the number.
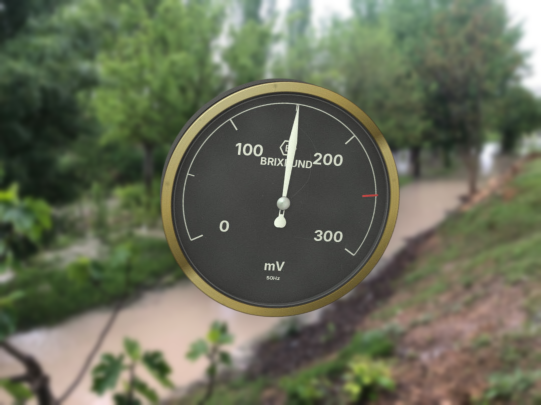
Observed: mV 150
